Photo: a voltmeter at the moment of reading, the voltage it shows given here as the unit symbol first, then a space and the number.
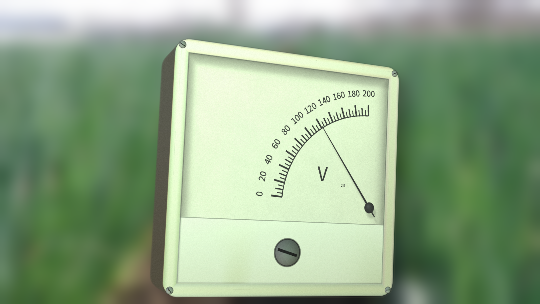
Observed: V 120
